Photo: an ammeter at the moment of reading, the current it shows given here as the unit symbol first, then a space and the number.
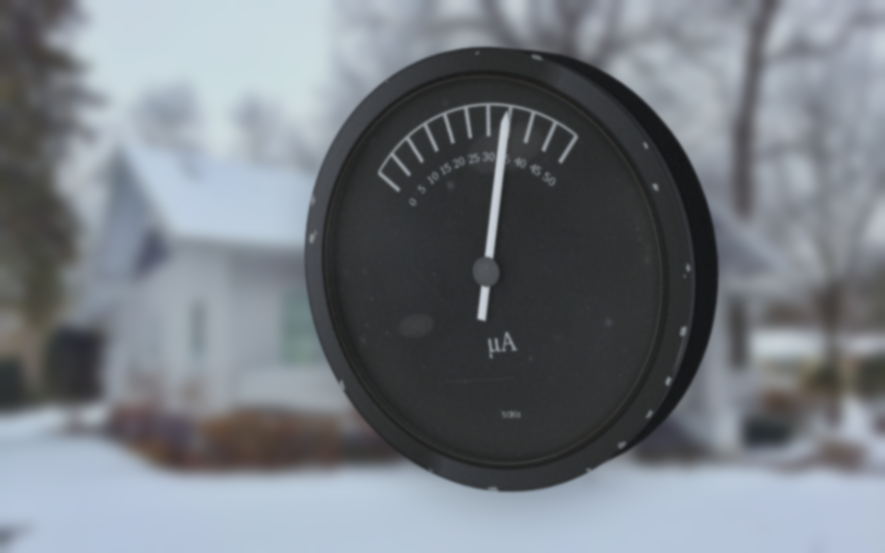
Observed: µA 35
